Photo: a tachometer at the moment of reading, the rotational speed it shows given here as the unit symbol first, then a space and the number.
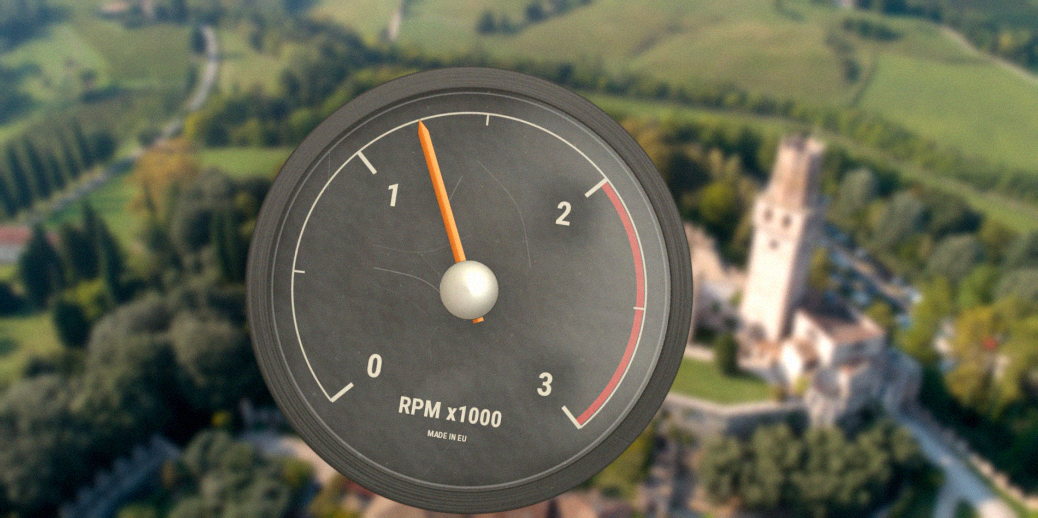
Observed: rpm 1250
